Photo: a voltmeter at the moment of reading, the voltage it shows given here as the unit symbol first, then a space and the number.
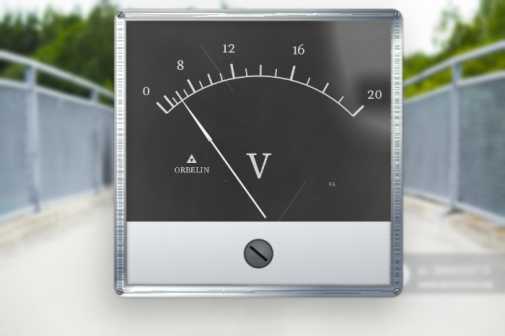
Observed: V 6
